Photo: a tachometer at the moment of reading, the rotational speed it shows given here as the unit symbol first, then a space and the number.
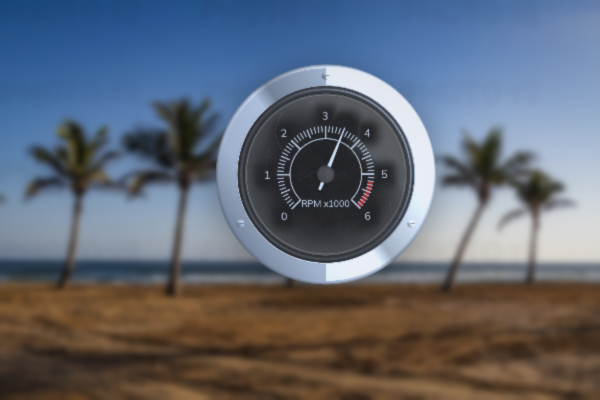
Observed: rpm 3500
